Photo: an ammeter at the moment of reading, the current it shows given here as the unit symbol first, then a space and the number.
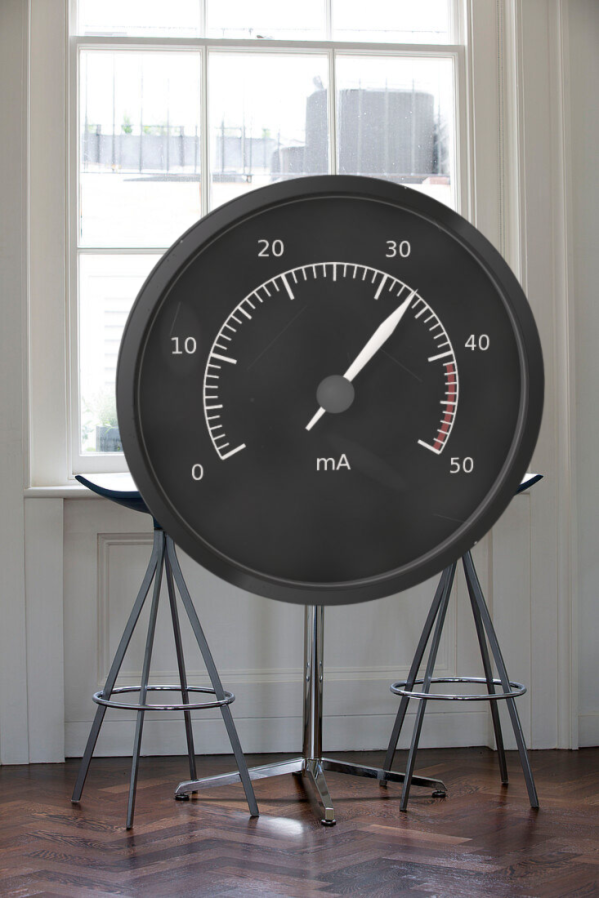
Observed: mA 33
